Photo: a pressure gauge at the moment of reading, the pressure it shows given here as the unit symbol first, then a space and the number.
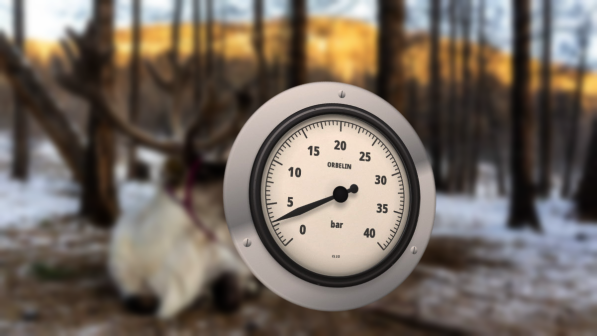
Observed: bar 3
